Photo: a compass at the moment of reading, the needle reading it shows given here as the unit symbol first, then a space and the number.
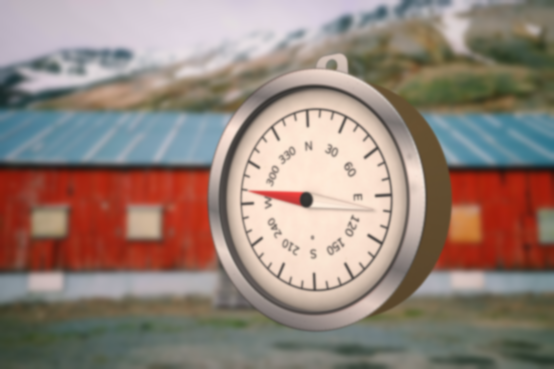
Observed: ° 280
